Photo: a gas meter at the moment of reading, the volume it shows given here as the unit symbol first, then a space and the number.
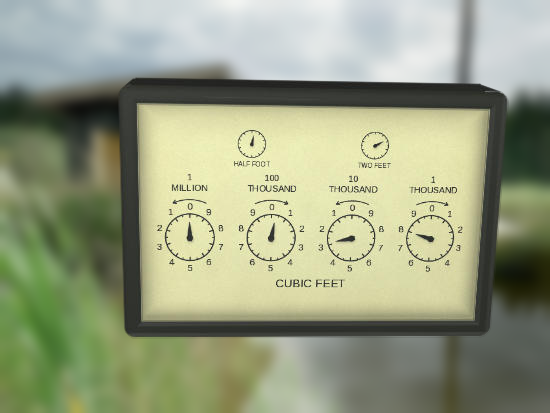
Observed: ft³ 2800
